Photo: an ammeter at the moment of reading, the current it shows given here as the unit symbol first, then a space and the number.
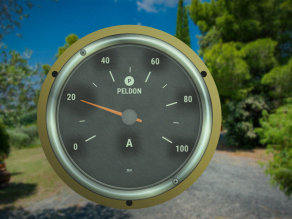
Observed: A 20
